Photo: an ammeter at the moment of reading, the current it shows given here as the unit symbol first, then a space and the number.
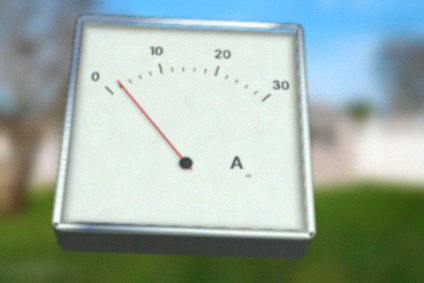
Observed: A 2
